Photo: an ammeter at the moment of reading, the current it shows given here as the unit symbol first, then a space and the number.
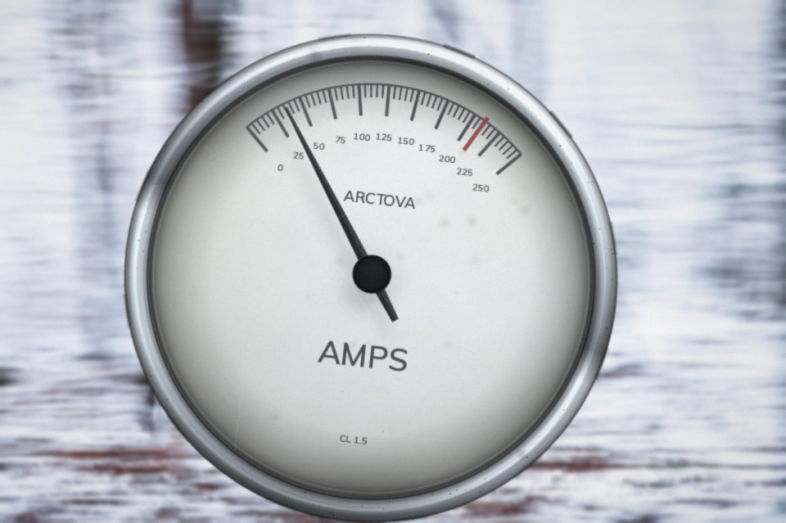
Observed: A 35
